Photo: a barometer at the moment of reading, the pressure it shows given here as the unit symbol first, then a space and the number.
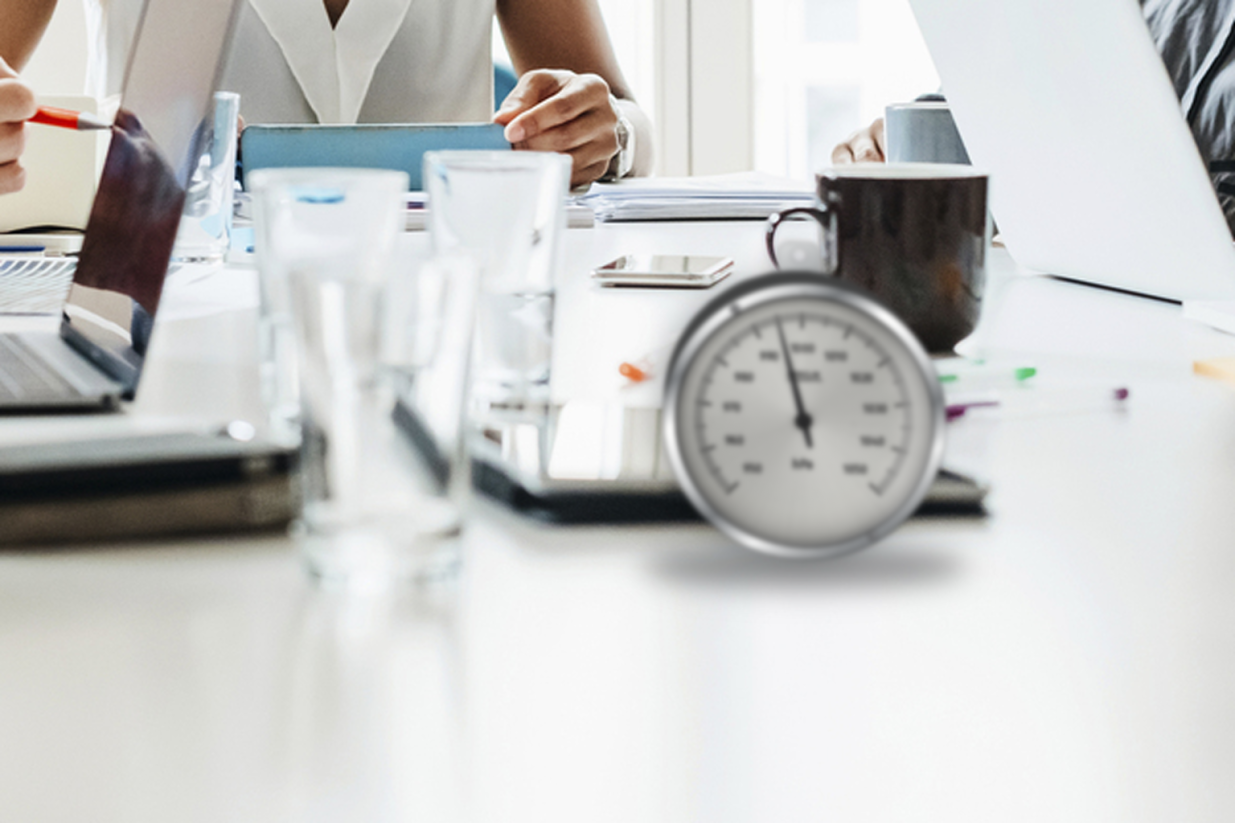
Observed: hPa 995
